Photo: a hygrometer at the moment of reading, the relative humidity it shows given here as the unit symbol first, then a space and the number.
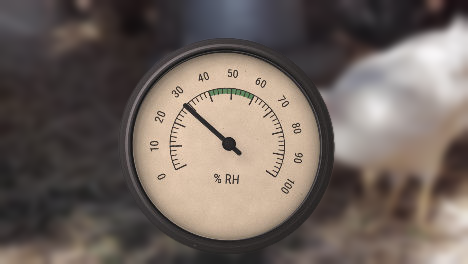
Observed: % 28
